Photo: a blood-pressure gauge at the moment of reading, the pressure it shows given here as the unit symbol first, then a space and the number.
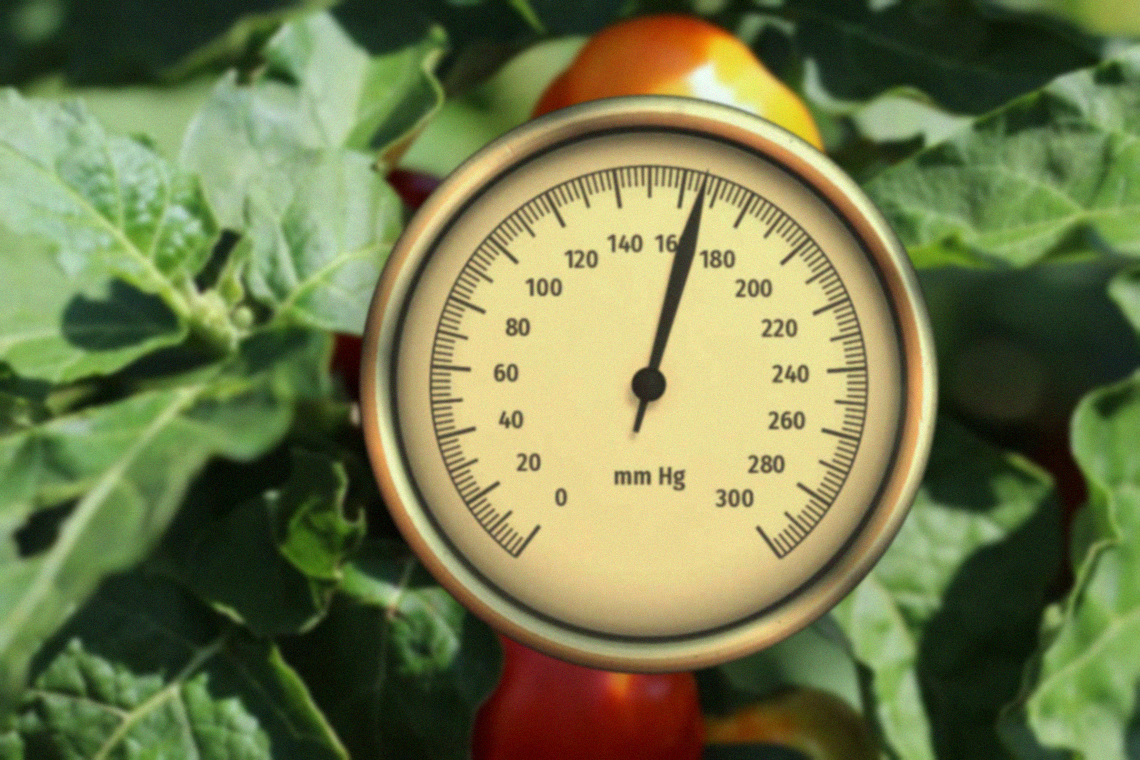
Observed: mmHg 166
